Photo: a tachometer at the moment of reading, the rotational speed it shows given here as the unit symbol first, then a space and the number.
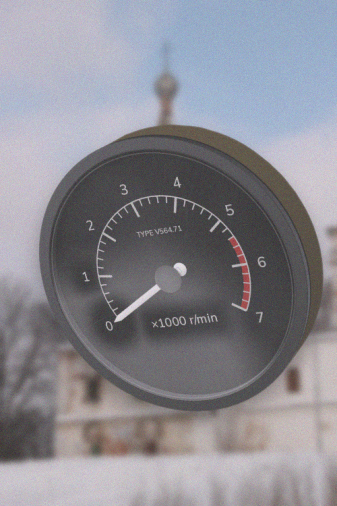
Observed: rpm 0
